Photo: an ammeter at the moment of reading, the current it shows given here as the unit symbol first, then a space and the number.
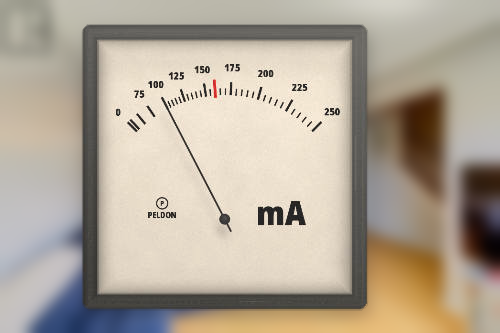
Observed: mA 100
